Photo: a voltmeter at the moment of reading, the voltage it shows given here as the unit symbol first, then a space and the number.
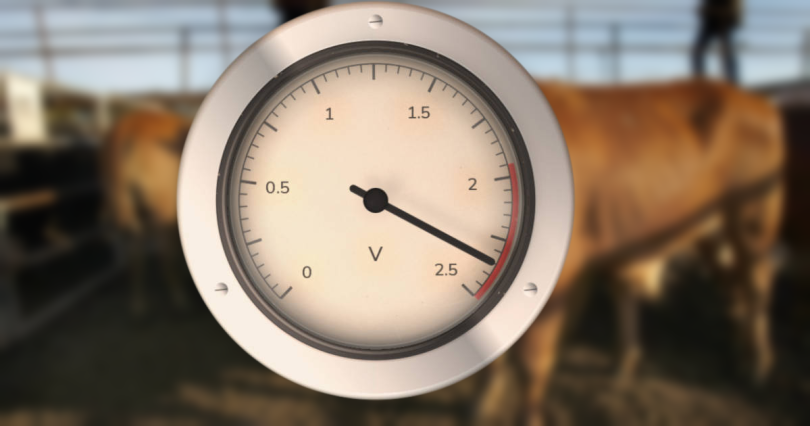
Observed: V 2.35
